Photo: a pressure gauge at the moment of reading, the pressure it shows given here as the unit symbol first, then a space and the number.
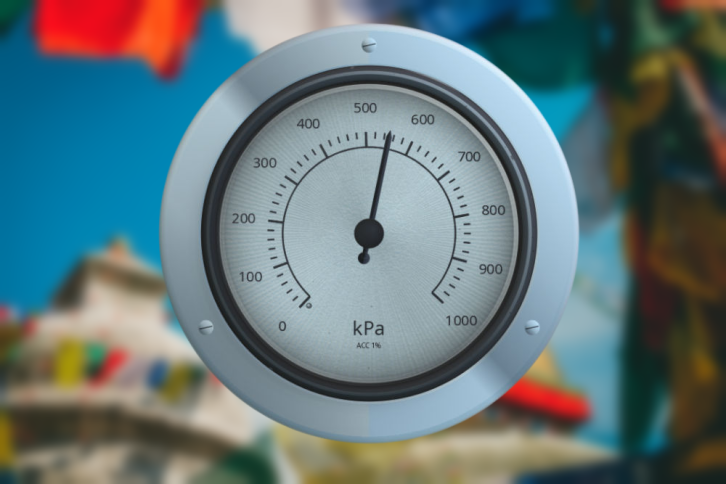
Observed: kPa 550
